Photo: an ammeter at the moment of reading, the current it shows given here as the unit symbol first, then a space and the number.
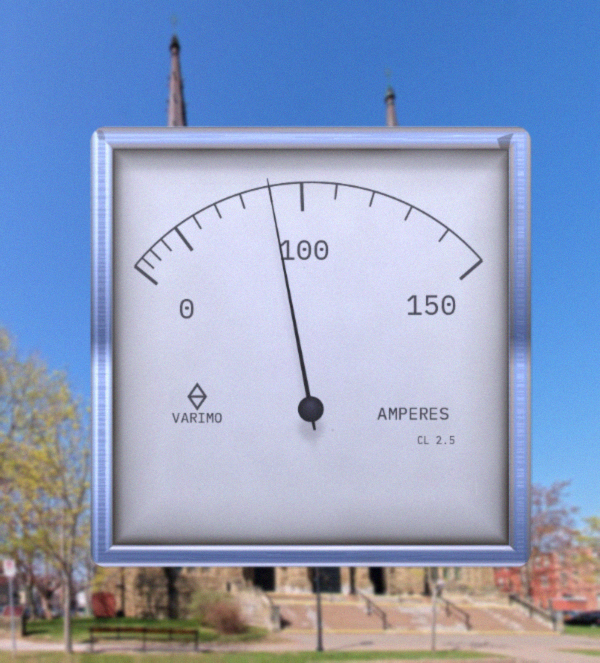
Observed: A 90
